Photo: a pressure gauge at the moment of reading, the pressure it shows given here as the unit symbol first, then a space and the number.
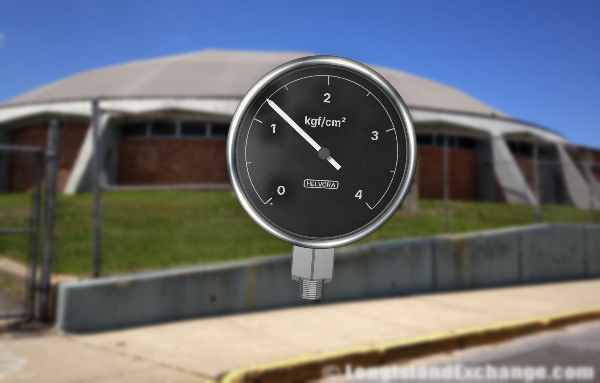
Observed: kg/cm² 1.25
